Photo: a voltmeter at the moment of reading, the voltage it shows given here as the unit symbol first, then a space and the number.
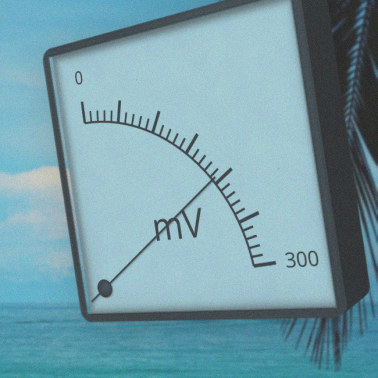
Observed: mV 195
